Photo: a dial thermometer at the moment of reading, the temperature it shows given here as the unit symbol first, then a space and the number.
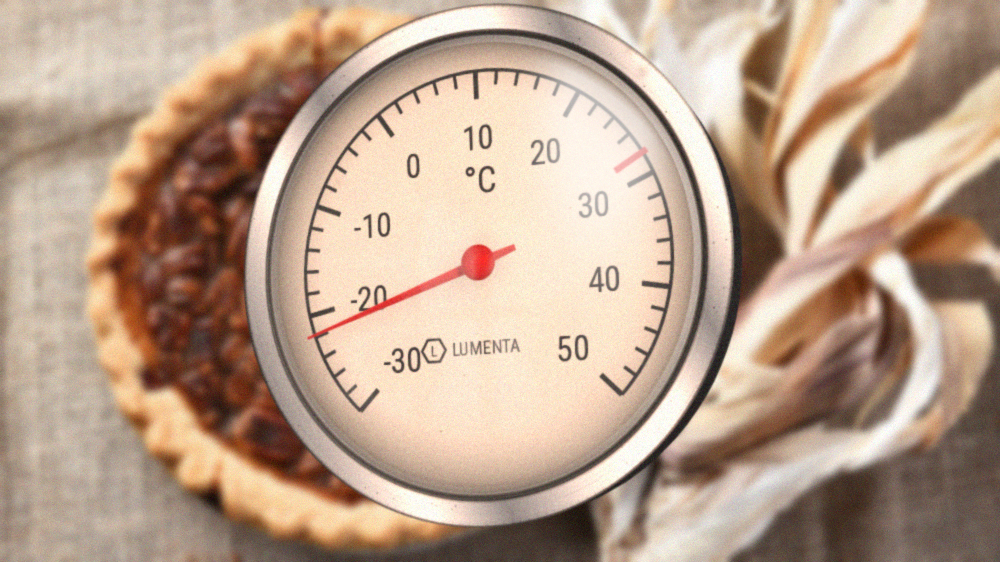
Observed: °C -22
